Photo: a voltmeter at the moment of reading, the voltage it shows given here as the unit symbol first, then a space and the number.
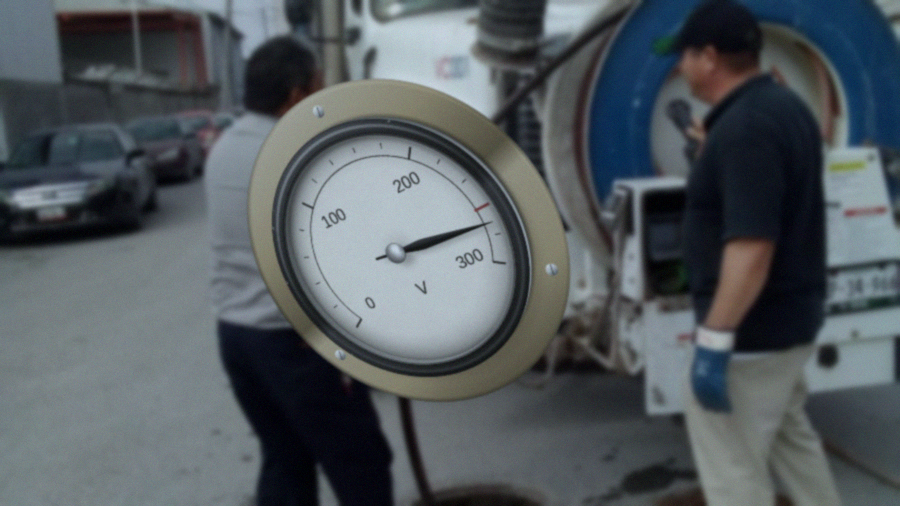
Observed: V 270
